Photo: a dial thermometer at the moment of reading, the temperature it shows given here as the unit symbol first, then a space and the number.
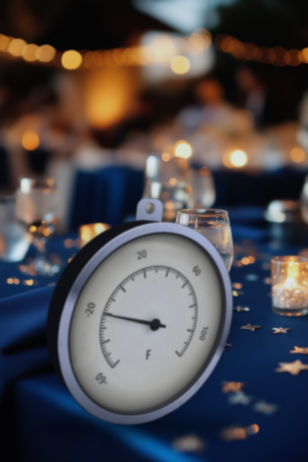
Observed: °F -20
